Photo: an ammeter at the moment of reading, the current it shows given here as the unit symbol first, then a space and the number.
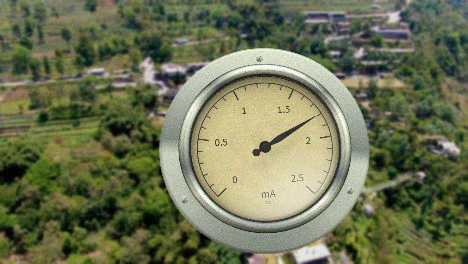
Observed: mA 1.8
